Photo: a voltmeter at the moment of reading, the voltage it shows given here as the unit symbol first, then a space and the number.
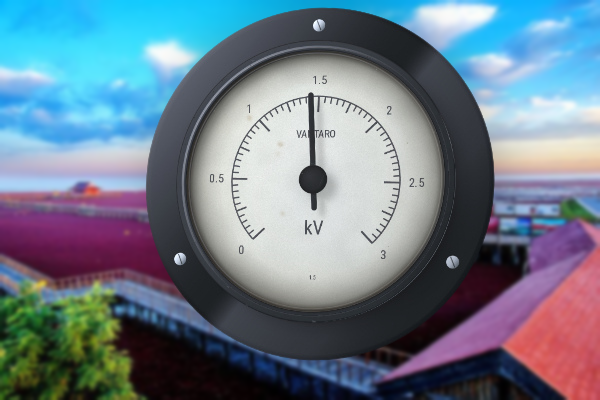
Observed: kV 1.45
